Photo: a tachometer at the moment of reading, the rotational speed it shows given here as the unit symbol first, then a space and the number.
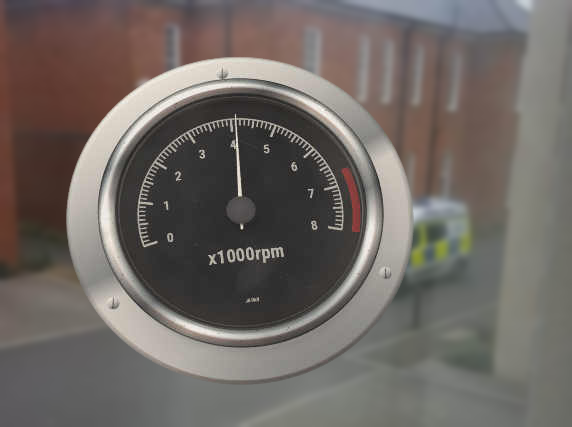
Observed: rpm 4100
